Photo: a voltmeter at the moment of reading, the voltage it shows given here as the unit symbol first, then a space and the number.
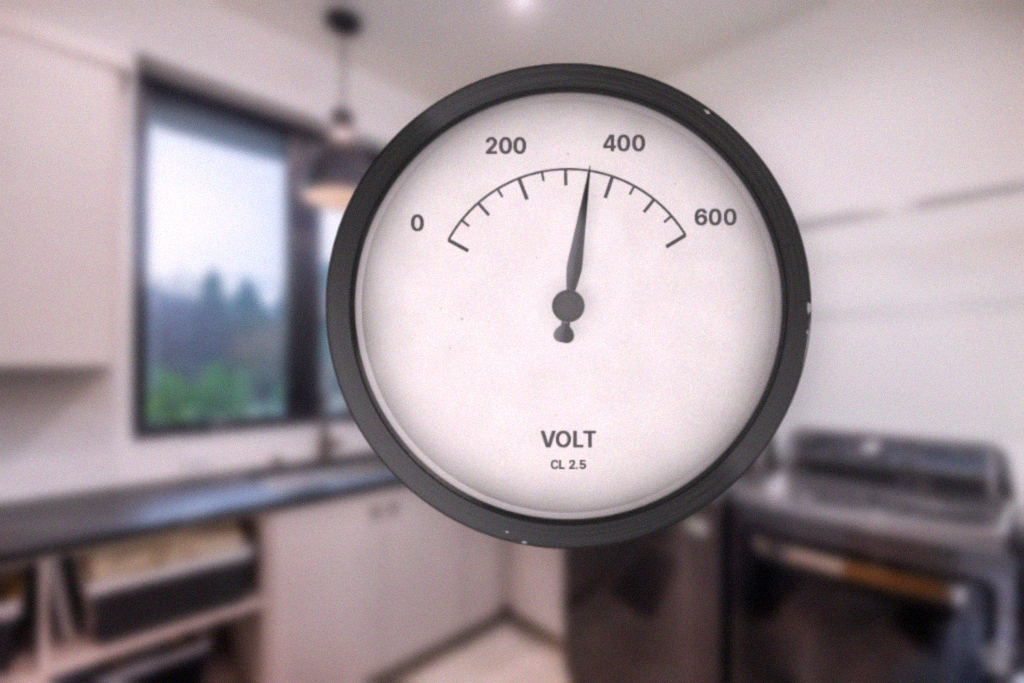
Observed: V 350
